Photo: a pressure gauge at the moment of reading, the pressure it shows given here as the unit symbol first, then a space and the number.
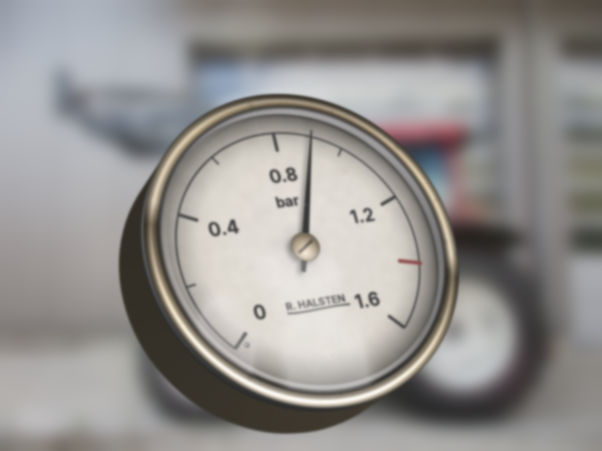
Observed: bar 0.9
